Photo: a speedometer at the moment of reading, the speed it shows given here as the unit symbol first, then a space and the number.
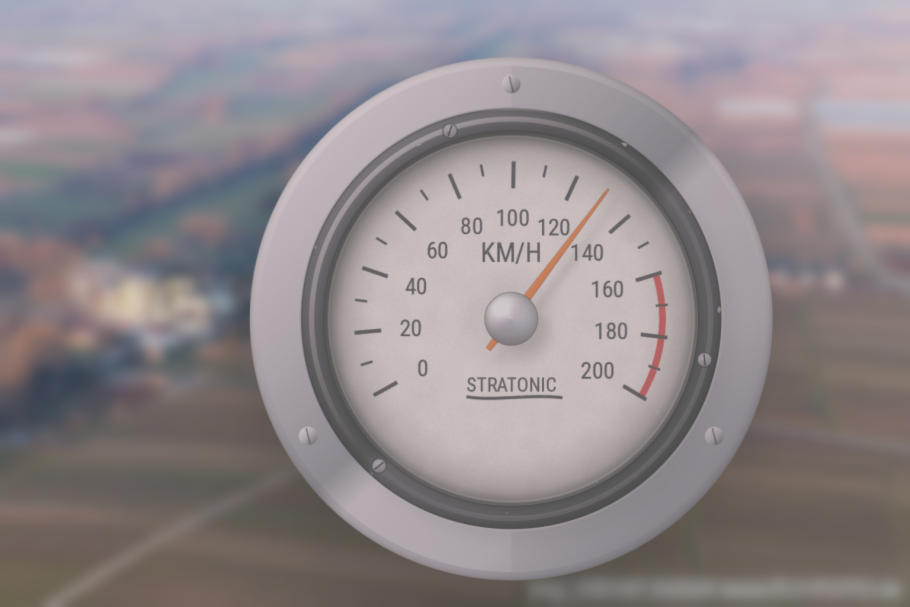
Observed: km/h 130
